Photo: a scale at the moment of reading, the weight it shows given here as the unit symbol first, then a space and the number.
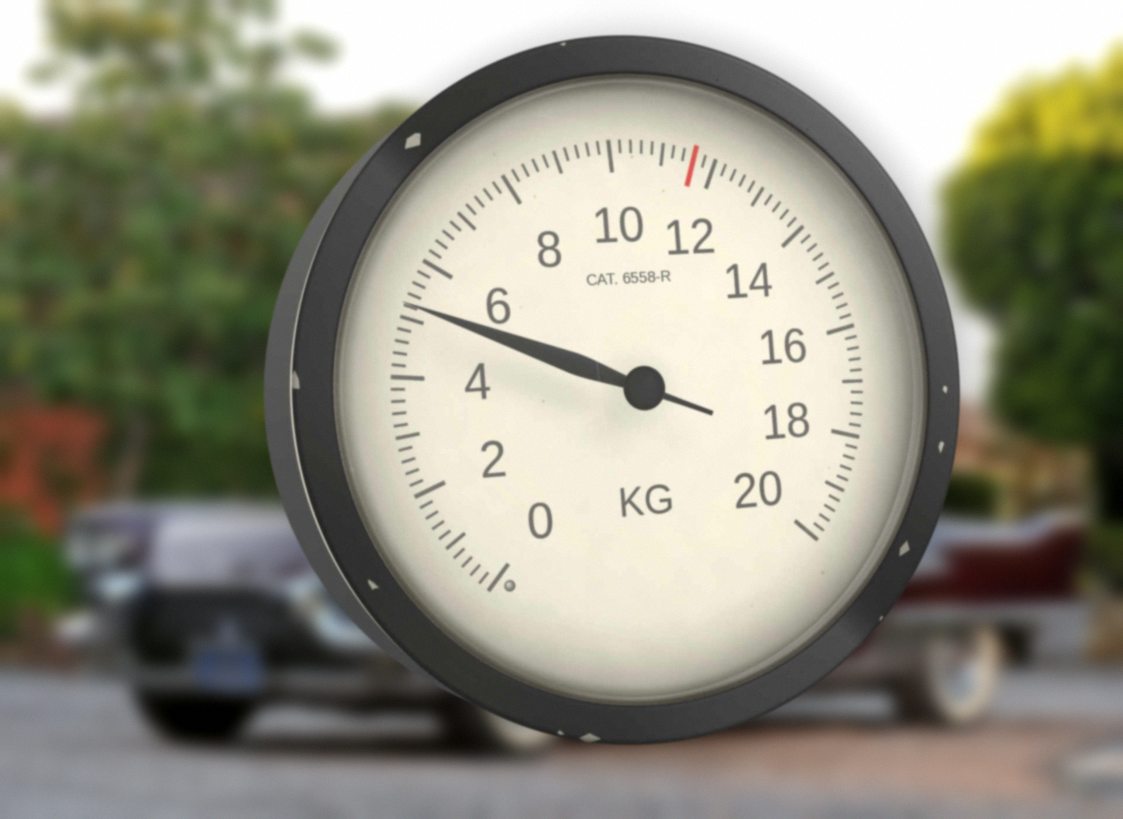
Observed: kg 5.2
